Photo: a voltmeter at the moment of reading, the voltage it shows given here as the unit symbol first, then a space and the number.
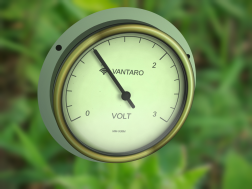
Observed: V 1
